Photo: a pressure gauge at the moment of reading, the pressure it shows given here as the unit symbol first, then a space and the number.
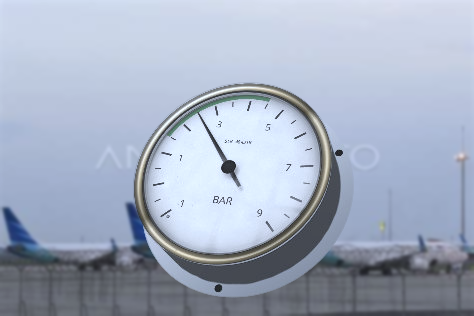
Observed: bar 2.5
